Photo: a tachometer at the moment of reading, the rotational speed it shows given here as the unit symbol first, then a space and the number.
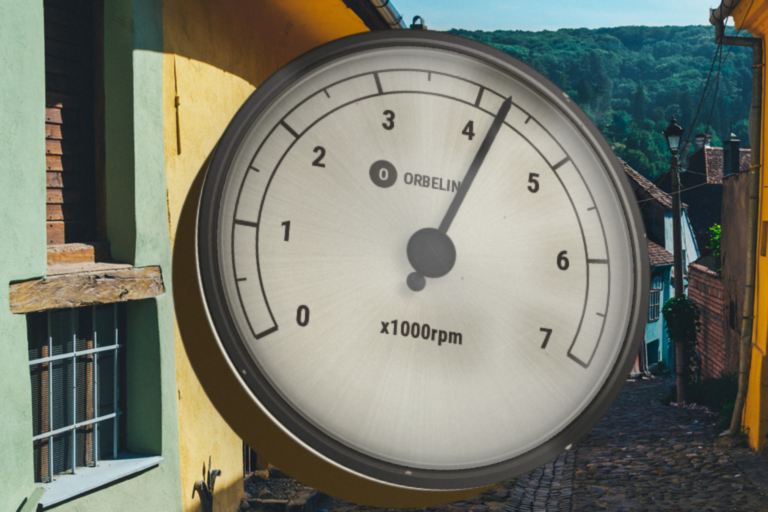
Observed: rpm 4250
